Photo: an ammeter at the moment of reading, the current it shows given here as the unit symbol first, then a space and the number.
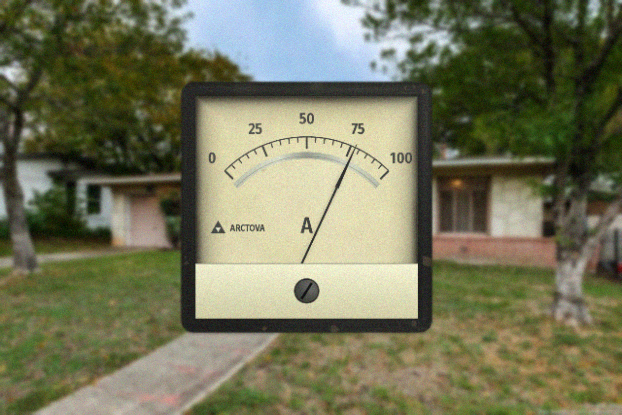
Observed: A 77.5
